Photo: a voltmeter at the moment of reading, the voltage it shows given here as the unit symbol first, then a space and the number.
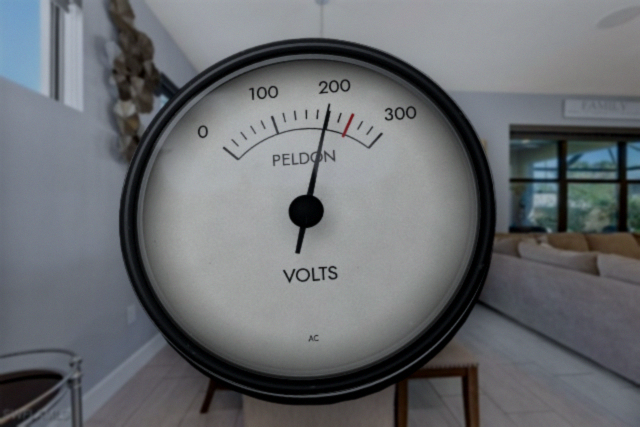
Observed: V 200
